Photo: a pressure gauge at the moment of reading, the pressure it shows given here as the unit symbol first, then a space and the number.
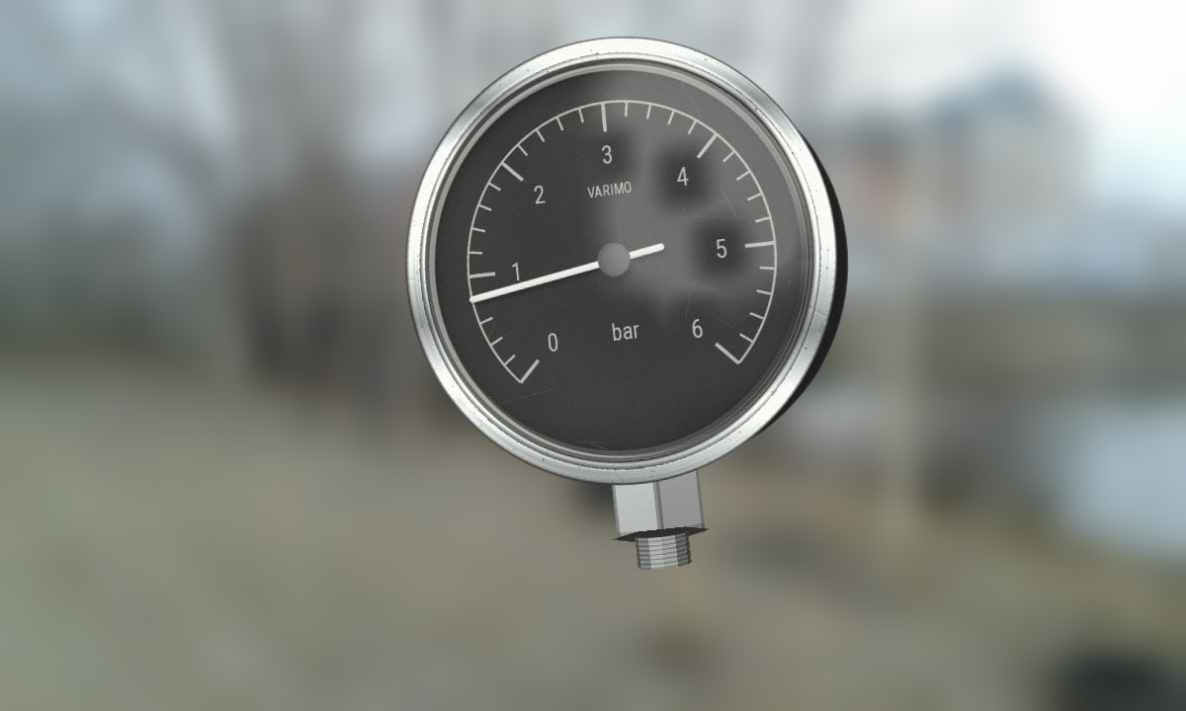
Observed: bar 0.8
